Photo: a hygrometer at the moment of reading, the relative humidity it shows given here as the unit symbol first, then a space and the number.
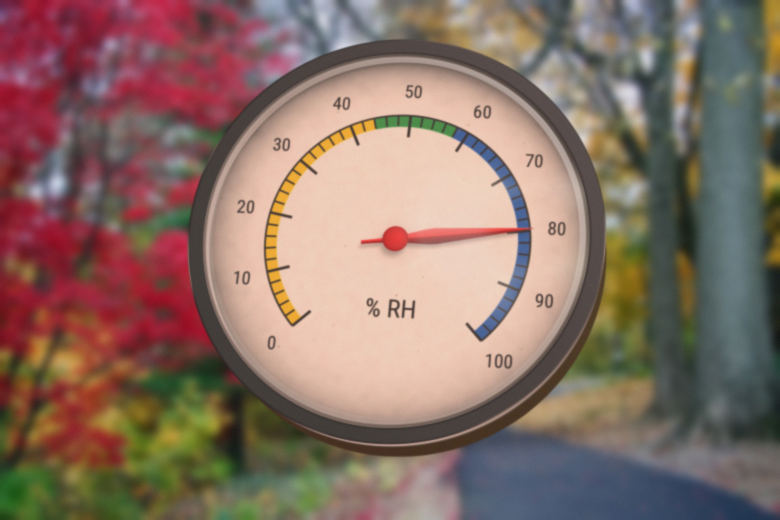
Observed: % 80
